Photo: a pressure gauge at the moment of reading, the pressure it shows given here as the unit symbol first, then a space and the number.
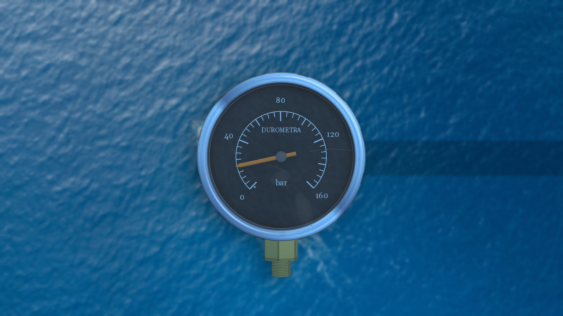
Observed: bar 20
